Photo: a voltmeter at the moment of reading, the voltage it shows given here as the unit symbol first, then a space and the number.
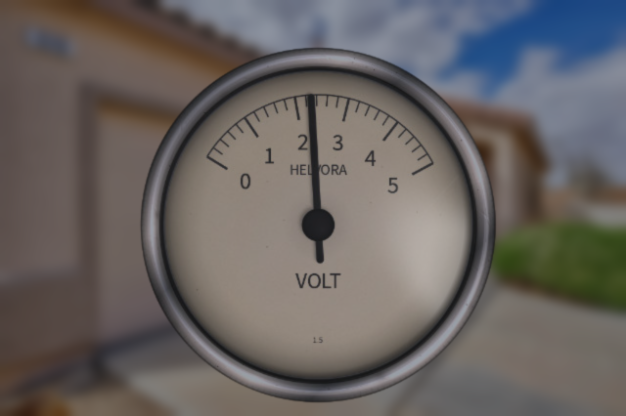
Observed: V 2.3
